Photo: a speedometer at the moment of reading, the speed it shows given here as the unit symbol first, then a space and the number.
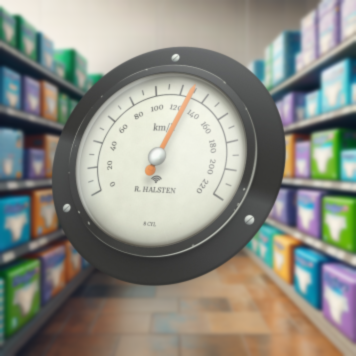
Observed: km/h 130
